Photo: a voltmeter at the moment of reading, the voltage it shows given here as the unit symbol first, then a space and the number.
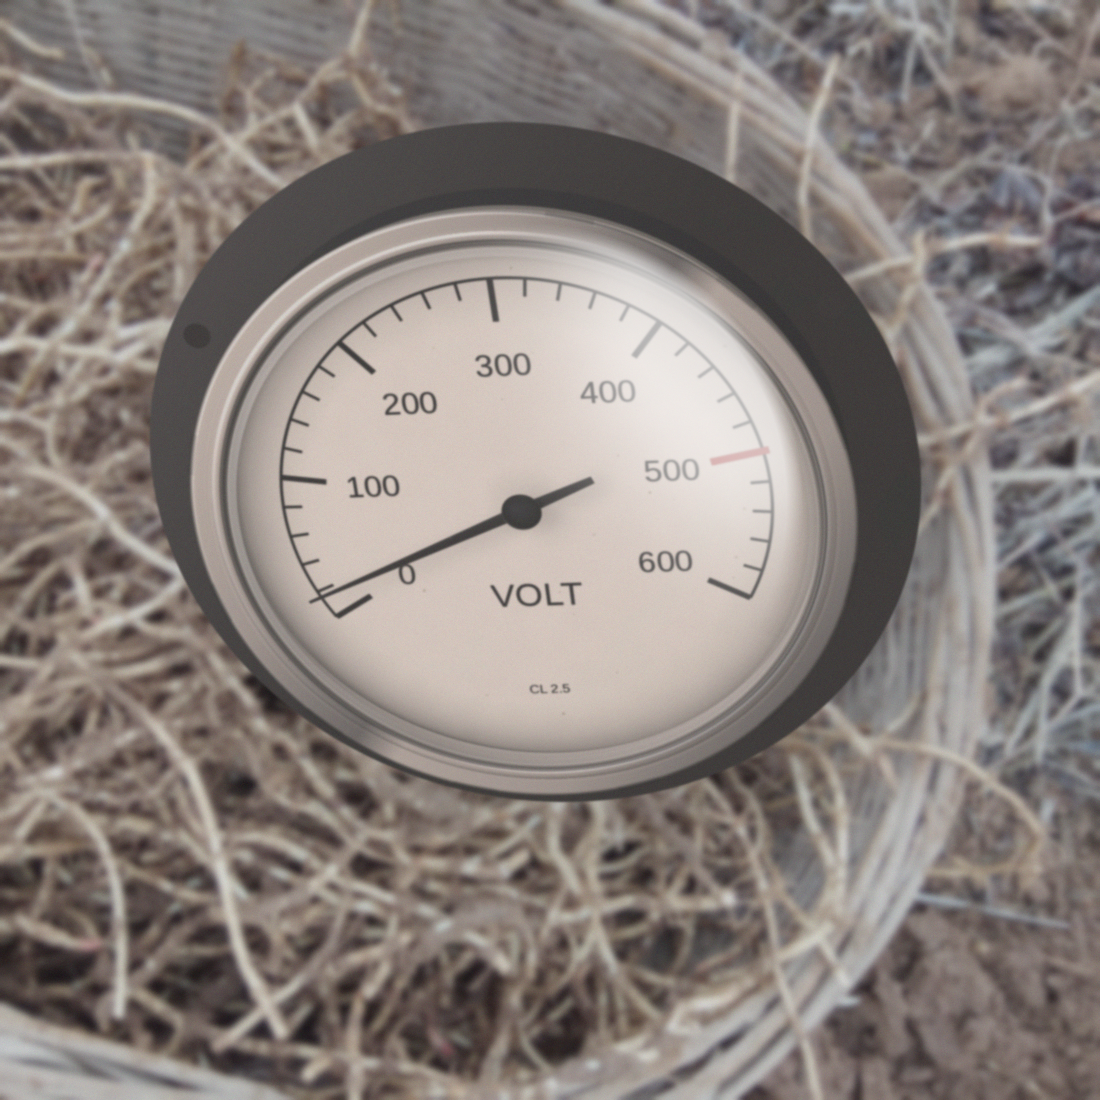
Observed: V 20
